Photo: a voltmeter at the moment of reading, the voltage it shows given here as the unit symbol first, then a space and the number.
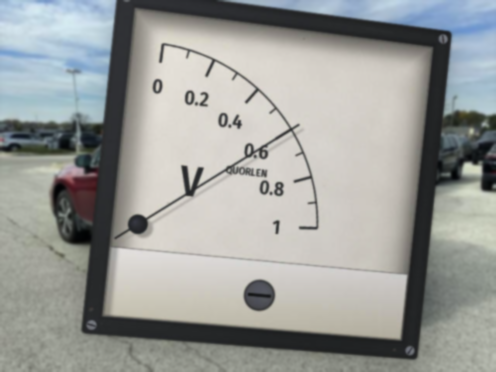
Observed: V 0.6
